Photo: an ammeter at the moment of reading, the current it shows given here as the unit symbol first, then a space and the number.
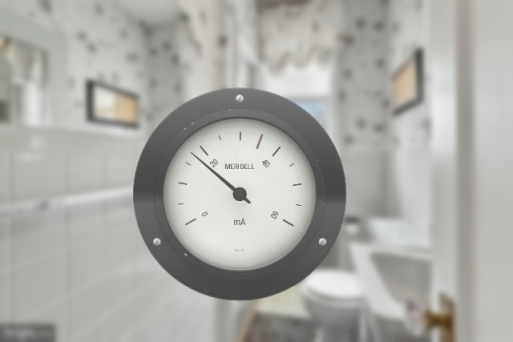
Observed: mA 17.5
